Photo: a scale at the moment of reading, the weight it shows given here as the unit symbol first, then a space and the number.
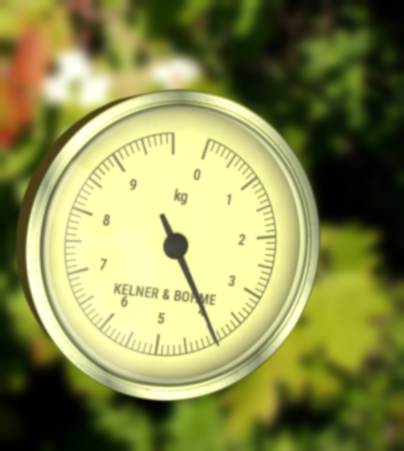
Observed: kg 4
